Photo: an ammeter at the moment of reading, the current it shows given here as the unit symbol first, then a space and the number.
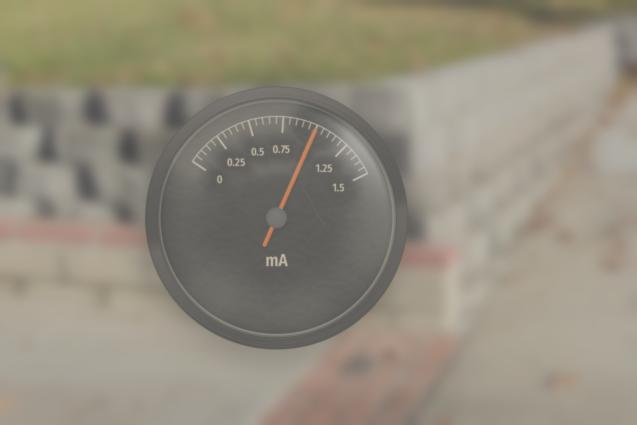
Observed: mA 1
